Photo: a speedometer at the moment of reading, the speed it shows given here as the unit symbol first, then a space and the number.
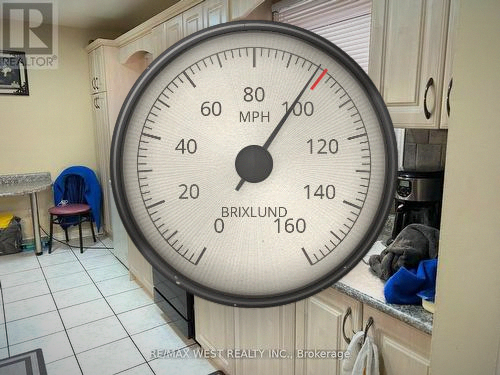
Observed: mph 98
